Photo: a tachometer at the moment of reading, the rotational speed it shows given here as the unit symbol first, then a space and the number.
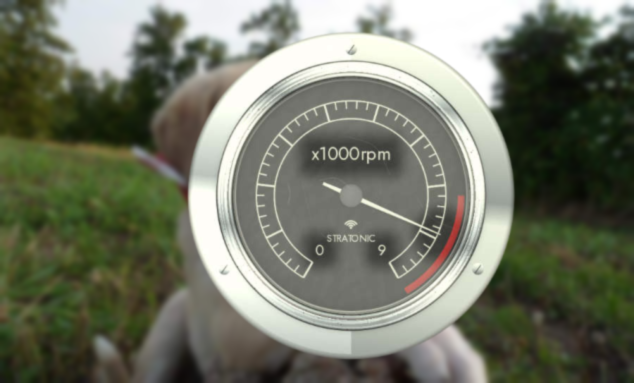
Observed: rpm 7900
